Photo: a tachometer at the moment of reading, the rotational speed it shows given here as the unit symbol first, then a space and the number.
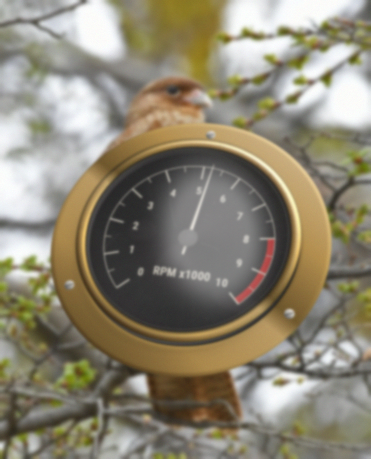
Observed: rpm 5250
